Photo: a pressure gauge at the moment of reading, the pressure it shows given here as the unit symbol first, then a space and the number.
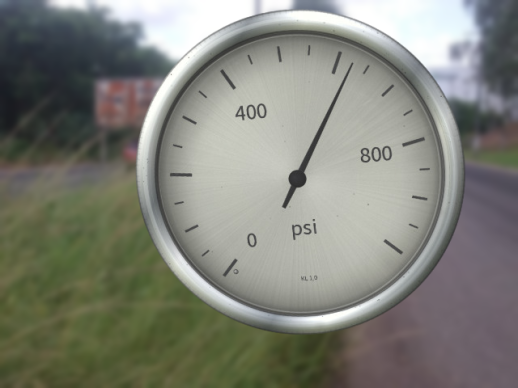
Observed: psi 625
